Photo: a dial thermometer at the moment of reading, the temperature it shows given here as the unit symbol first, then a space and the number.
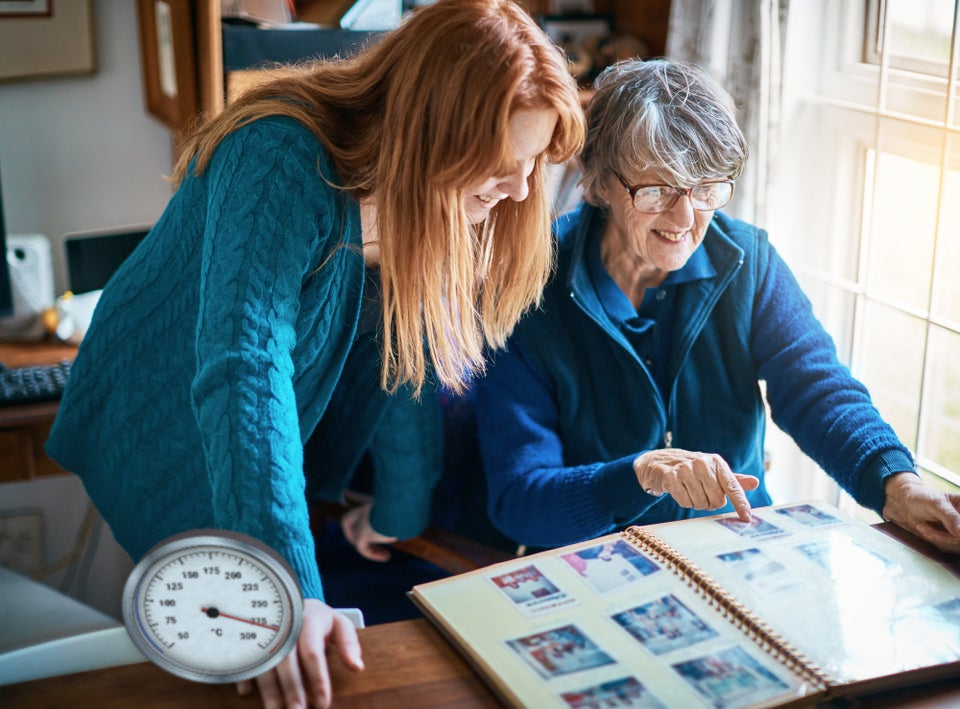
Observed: °C 275
